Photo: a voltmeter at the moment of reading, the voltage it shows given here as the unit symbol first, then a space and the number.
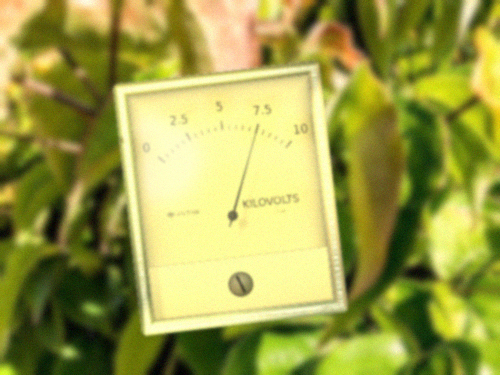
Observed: kV 7.5
